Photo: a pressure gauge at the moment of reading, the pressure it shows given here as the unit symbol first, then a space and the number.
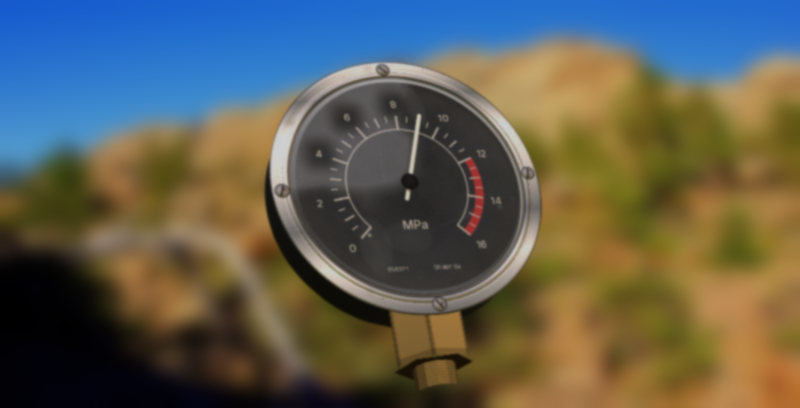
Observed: MPa 9
